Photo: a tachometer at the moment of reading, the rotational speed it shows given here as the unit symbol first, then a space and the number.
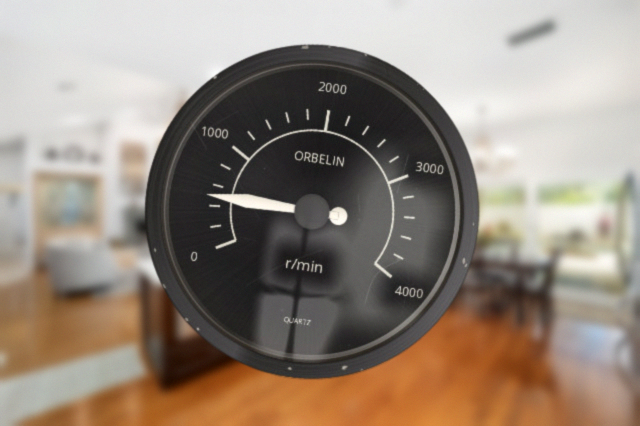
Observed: rpm 500
